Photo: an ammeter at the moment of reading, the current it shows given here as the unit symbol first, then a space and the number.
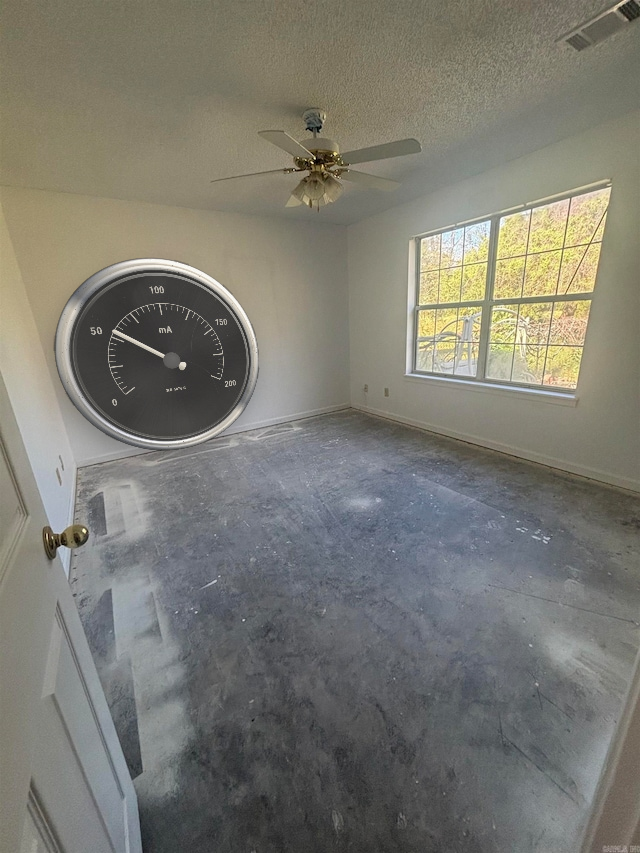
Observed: mA 55
